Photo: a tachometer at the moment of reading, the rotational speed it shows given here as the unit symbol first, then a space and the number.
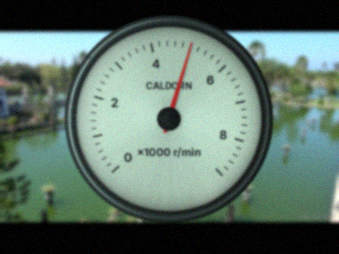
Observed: rpm 5000
